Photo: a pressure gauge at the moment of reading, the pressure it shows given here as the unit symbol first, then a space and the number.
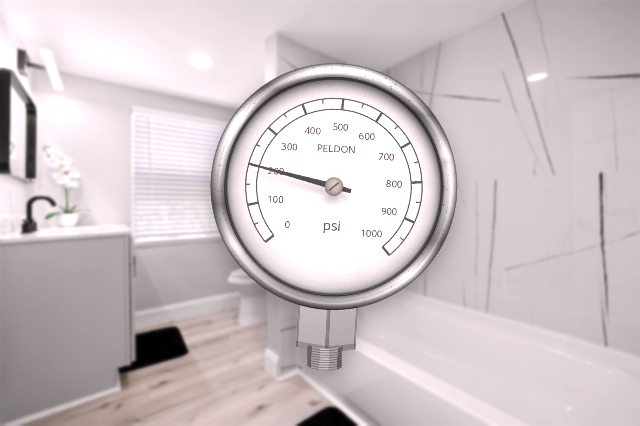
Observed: psi 200
